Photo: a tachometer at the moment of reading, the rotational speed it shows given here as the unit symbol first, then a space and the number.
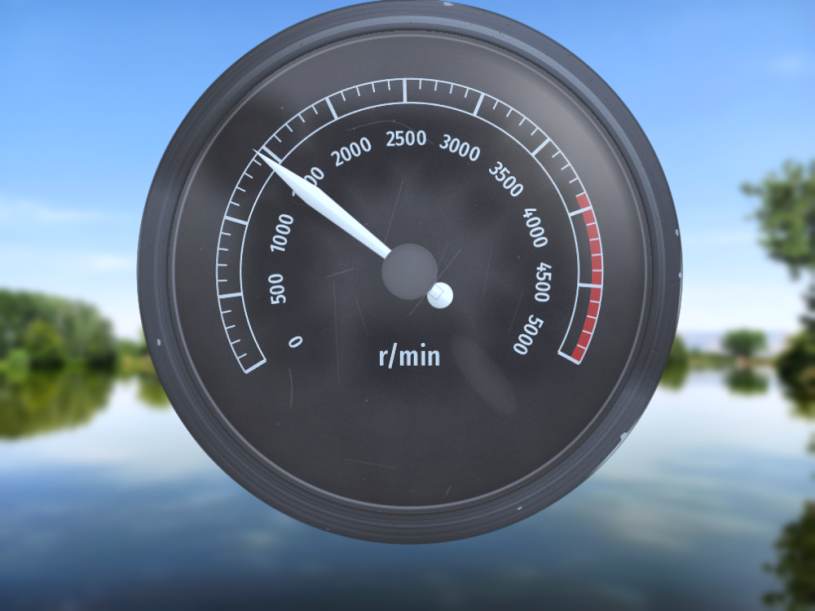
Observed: rpm 1450
